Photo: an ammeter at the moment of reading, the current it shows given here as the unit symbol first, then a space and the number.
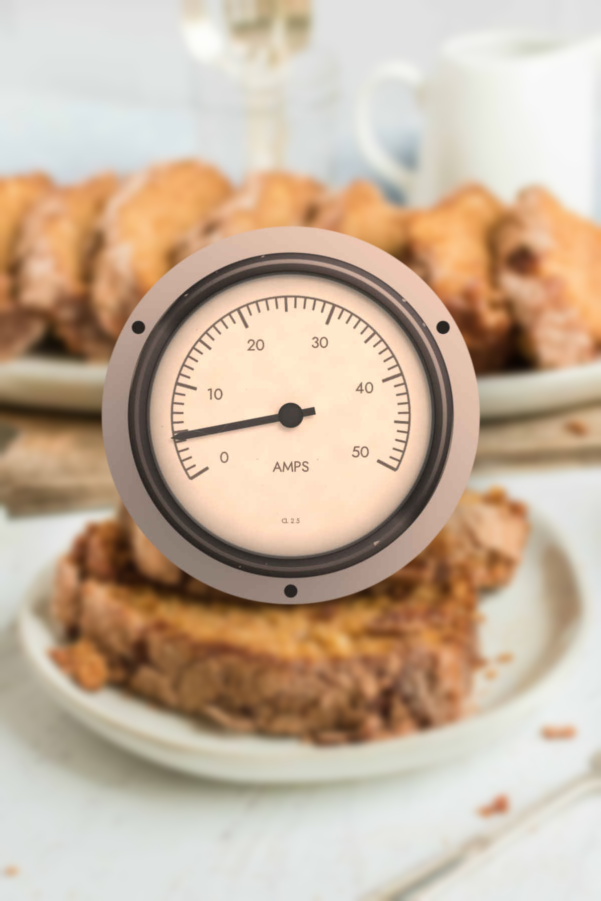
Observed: A 4.5
